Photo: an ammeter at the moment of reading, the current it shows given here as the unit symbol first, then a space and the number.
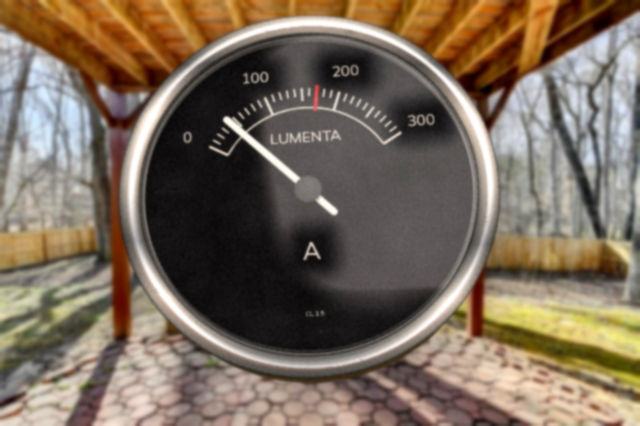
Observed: A 40
